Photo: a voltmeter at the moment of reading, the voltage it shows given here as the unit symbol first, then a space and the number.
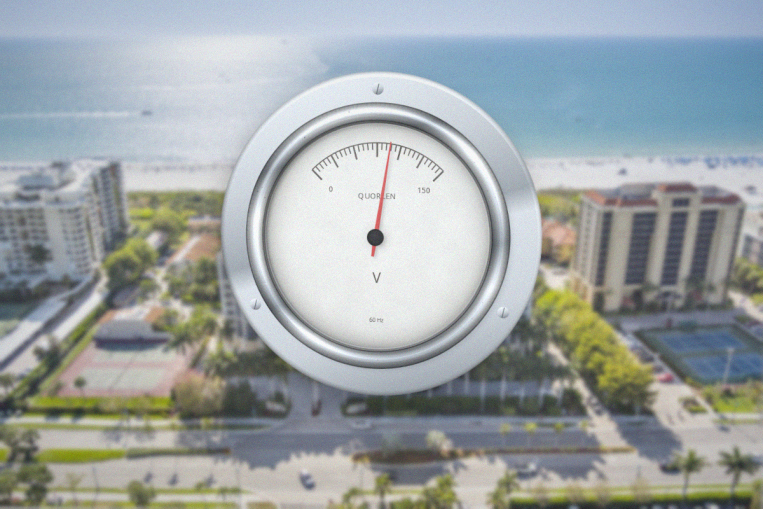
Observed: V 90
